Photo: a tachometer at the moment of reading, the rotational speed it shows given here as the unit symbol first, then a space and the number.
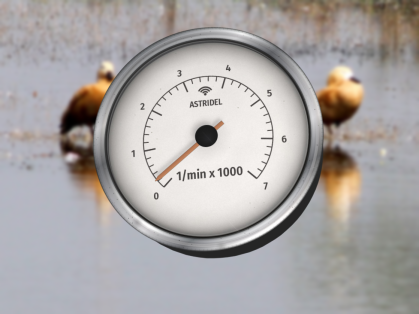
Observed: rpm 200
